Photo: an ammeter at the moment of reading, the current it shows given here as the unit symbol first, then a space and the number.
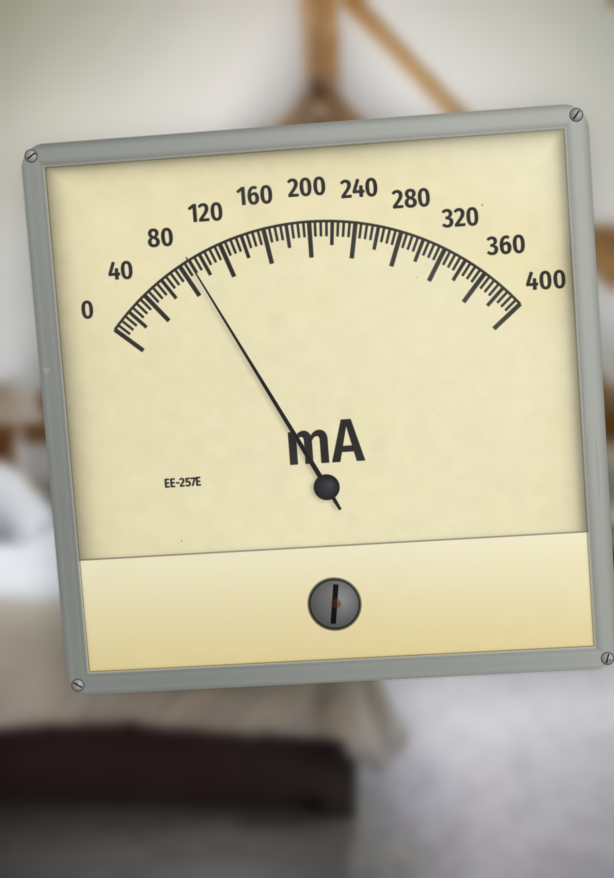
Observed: mA 90
